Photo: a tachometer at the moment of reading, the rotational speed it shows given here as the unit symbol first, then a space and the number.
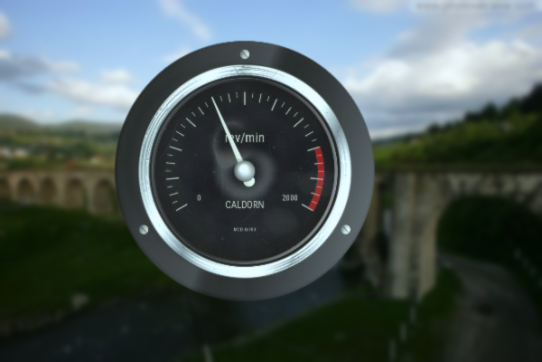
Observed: rpm 800
